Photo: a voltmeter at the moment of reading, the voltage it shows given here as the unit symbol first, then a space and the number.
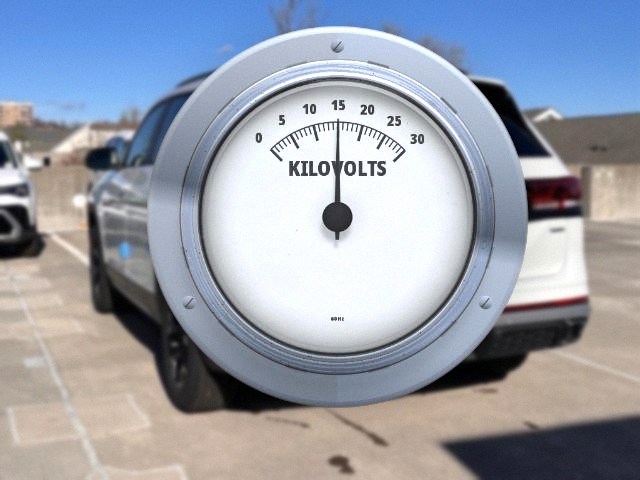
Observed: kV 15
